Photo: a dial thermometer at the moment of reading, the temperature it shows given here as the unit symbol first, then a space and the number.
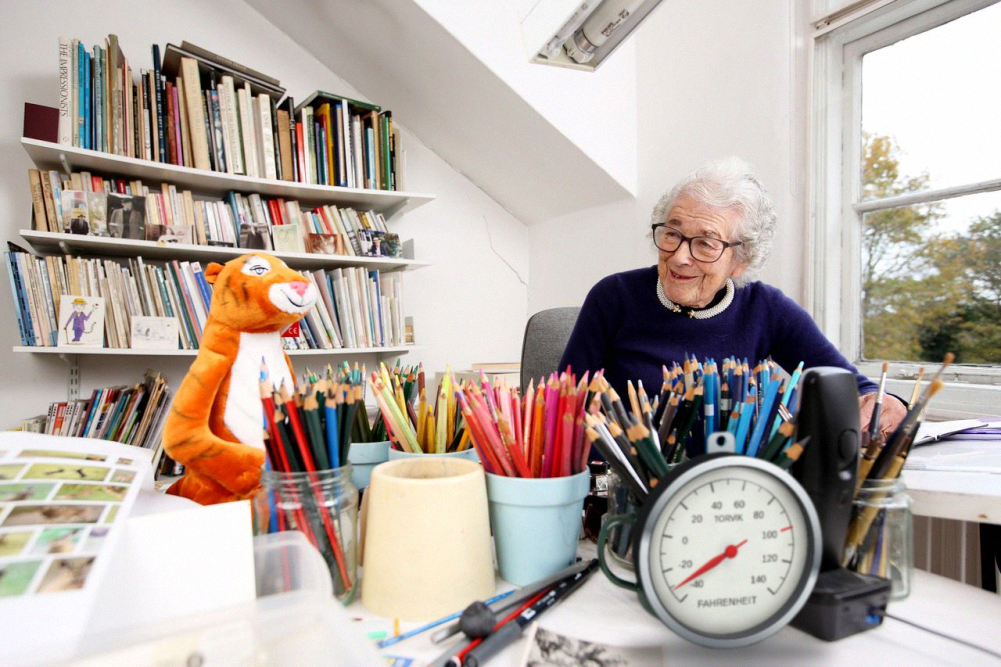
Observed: °F -30
